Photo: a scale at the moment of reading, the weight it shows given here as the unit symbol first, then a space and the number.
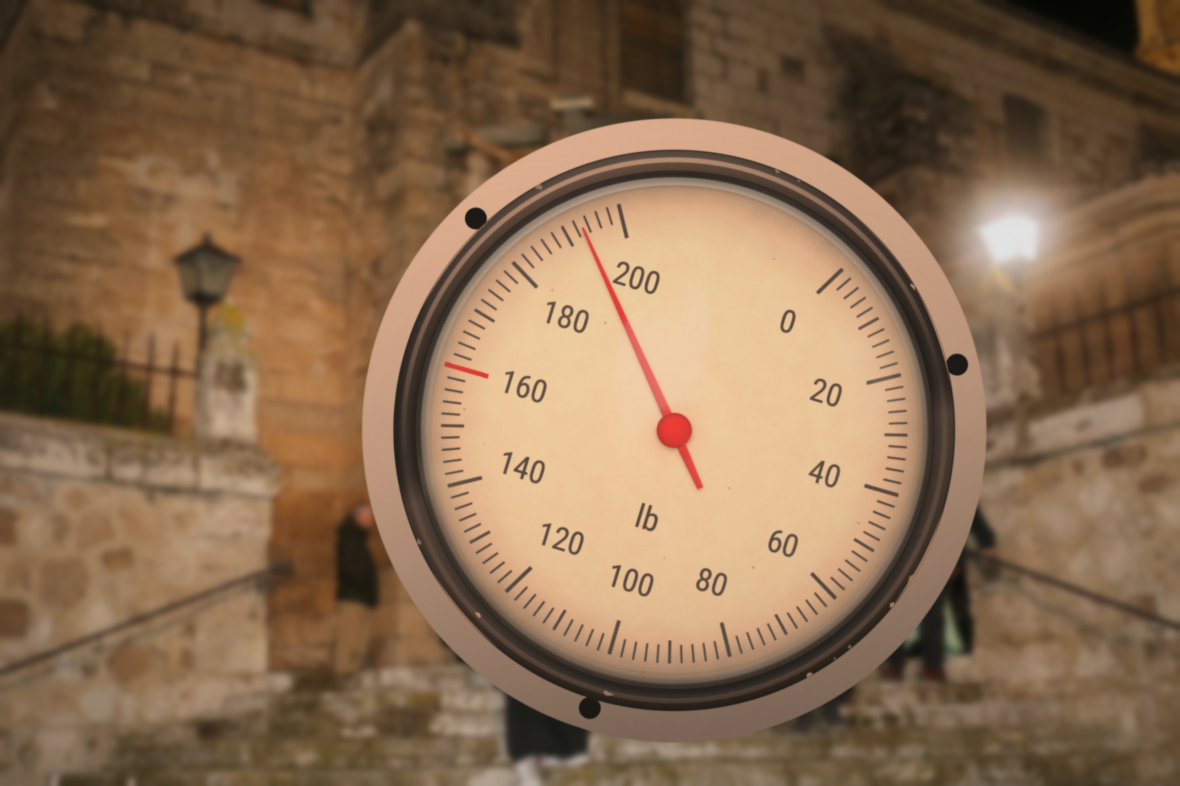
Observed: lb 193
